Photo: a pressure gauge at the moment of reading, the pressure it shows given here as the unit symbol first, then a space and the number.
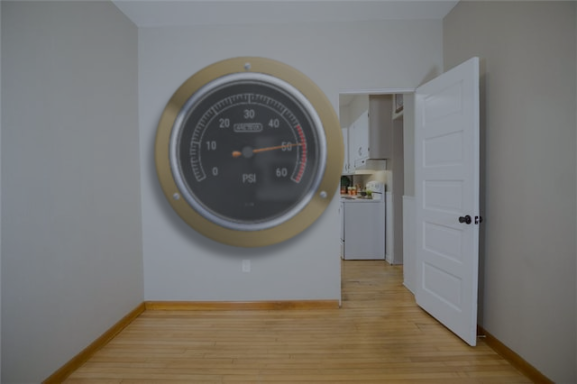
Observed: psi 50
